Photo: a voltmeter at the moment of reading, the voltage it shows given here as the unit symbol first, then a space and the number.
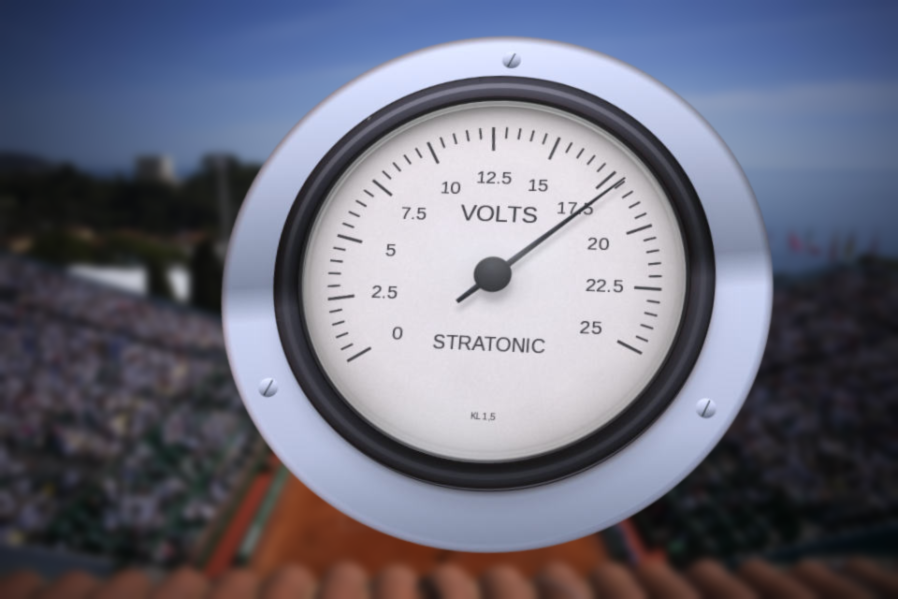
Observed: V 18
